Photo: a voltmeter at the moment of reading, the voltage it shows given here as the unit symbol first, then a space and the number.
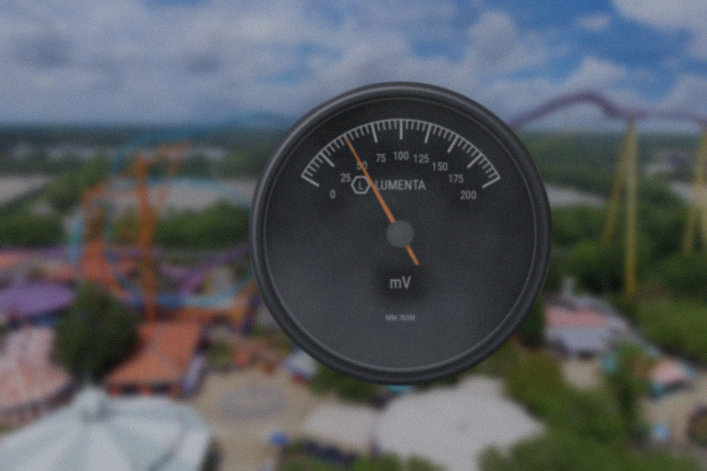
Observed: mV 50
